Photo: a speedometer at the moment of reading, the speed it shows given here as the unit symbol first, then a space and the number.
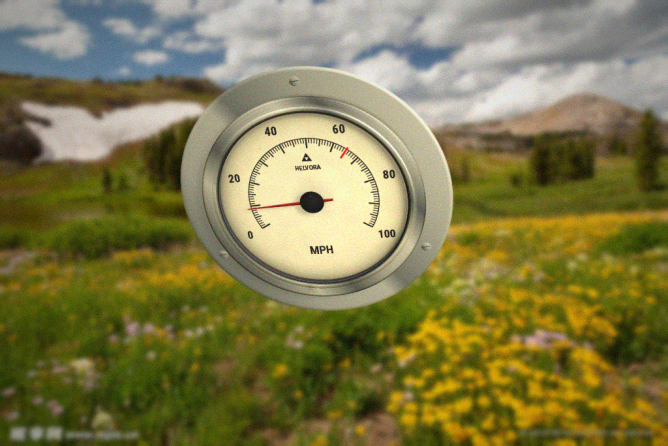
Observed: mph 10
